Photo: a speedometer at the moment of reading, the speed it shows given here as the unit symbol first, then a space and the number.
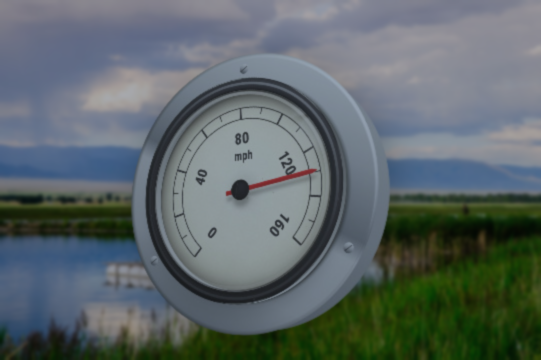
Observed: mph 130
